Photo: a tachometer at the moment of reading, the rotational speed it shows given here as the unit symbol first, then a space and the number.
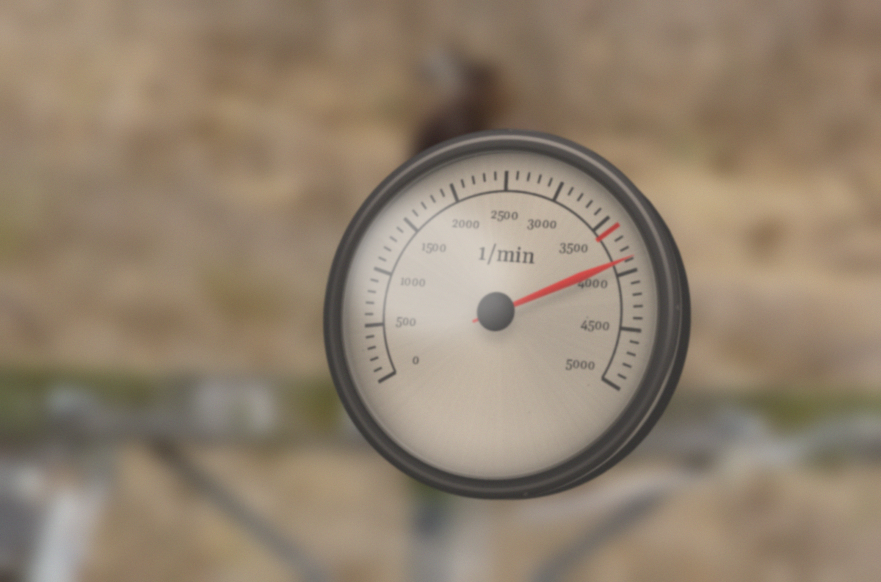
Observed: rpm 3900
